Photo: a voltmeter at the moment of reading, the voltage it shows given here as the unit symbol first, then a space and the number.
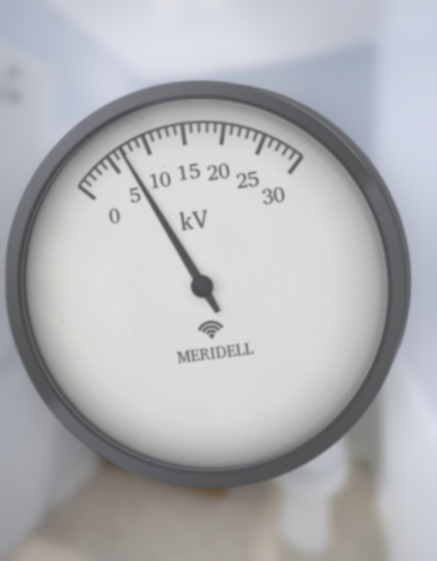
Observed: kV 7
